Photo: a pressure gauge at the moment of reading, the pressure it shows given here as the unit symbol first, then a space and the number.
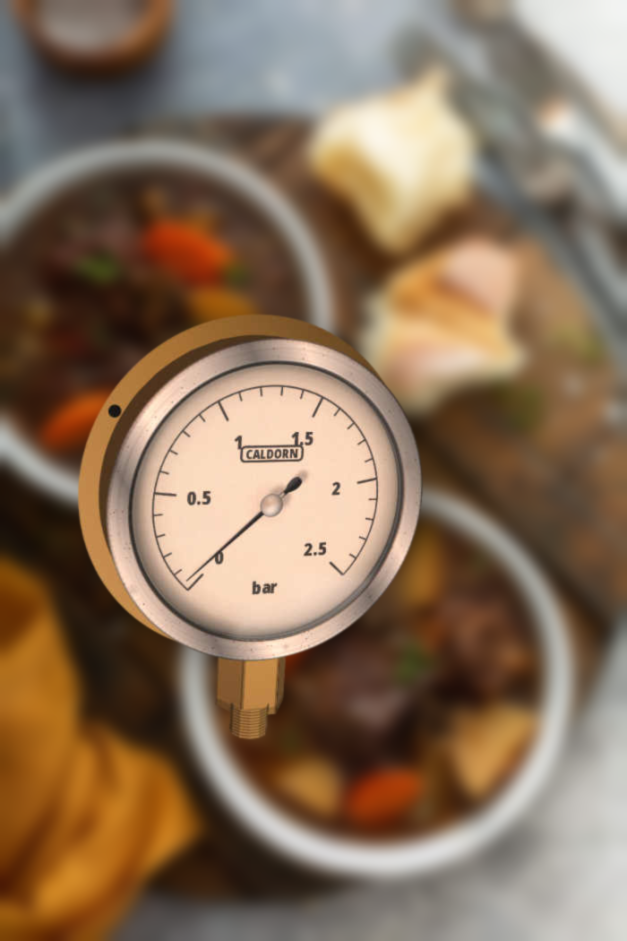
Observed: bar 0.05
